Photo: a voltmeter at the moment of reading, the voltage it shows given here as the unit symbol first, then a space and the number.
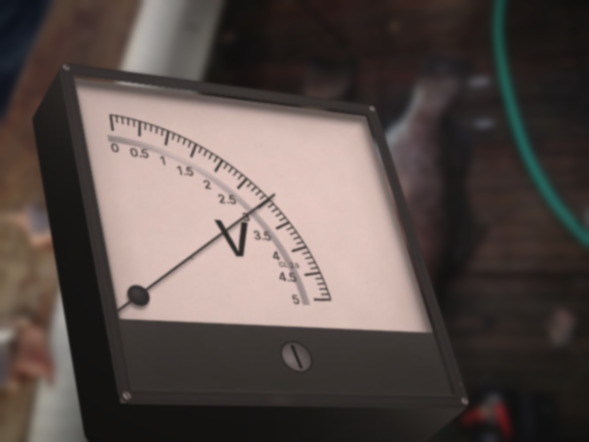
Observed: V 3
